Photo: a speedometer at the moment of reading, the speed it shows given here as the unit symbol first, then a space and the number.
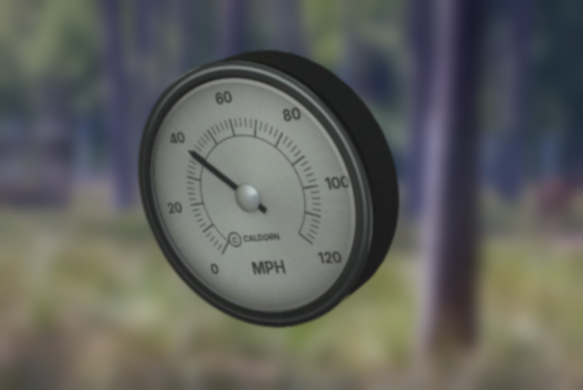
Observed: mph 40
